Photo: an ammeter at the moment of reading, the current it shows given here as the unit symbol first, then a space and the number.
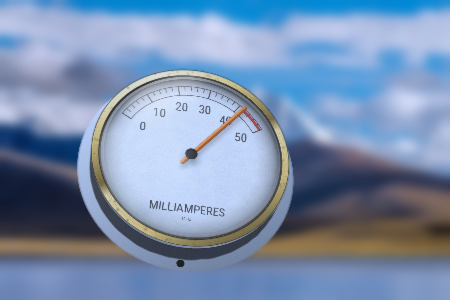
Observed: mA 42
